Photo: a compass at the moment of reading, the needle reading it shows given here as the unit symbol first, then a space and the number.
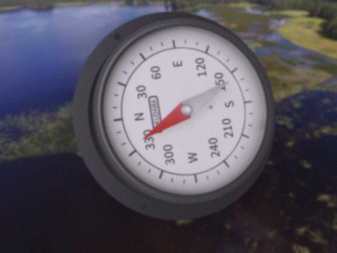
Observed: ° 335
